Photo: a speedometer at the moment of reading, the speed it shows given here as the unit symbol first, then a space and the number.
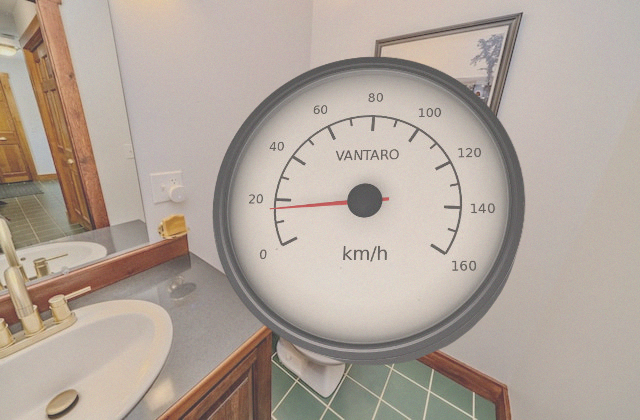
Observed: km/h 15
